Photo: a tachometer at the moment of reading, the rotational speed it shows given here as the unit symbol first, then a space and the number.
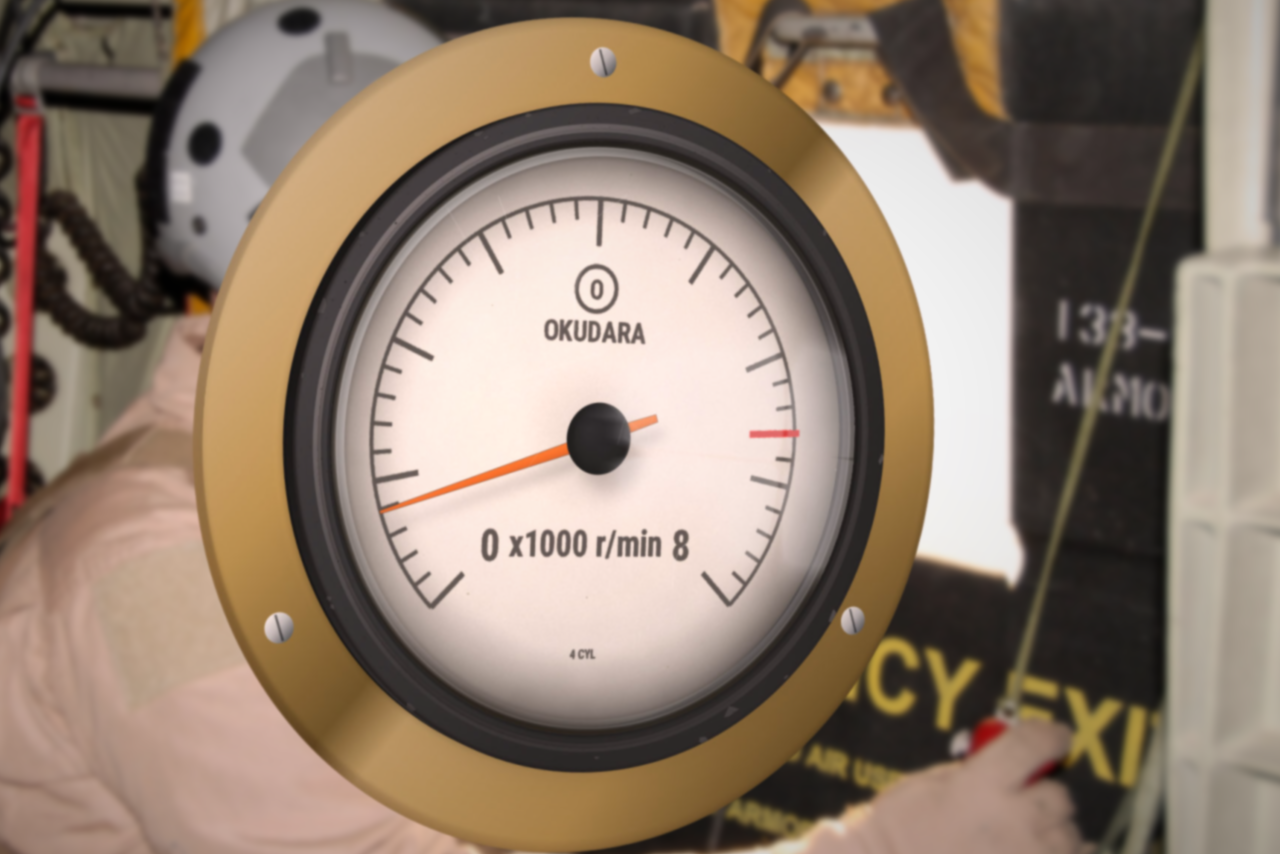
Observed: rpm 800
